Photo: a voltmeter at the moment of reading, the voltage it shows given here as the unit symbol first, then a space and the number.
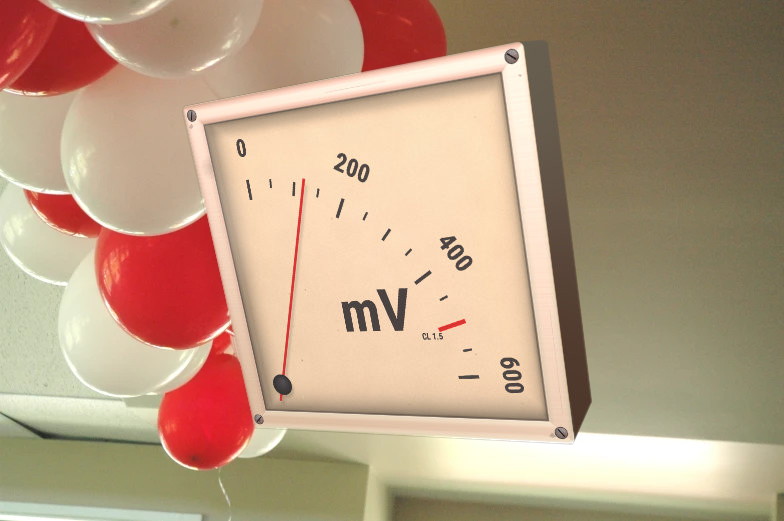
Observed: mV 125
